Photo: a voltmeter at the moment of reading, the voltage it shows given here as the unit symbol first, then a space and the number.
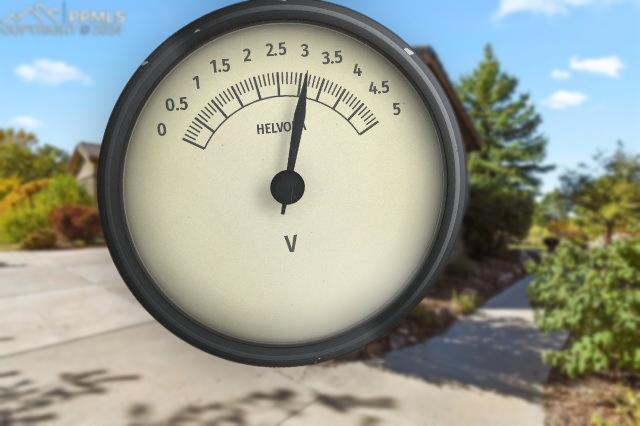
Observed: V 3.1
